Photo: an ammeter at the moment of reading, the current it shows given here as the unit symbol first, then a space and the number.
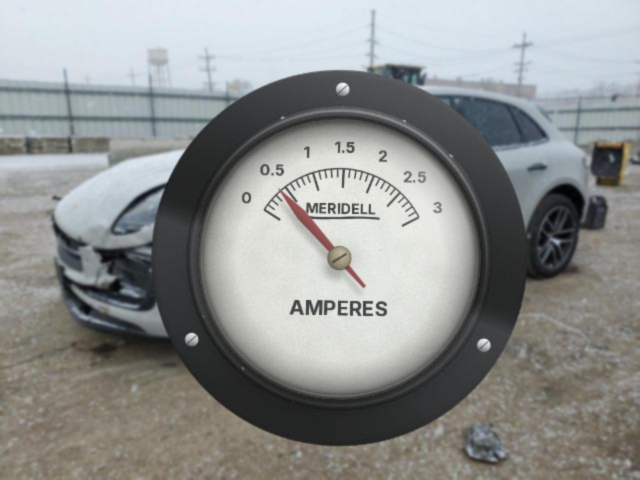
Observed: A 0.4
